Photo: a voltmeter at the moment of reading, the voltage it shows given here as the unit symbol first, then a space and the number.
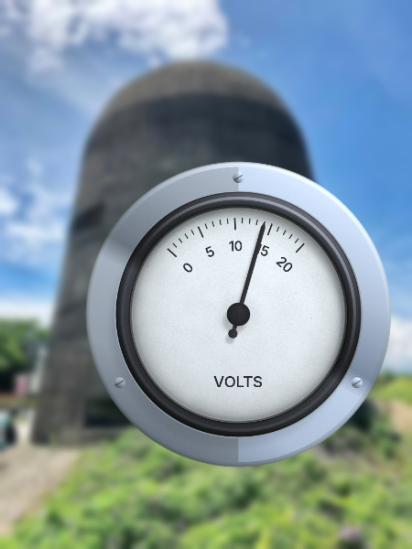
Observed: V 14
